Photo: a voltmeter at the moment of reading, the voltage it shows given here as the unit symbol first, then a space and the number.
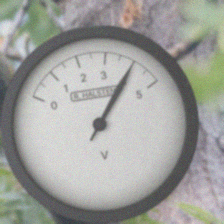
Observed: V 4
